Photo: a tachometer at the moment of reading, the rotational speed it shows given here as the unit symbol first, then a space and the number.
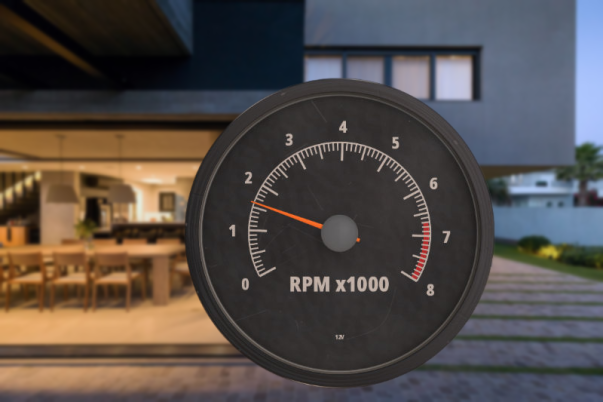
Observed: rpm 1600
